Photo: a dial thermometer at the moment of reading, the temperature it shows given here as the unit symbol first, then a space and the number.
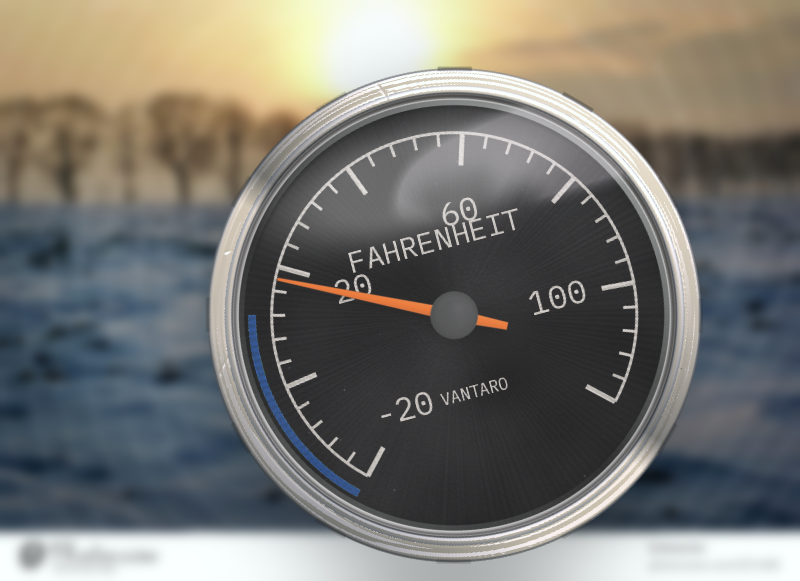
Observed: °F 18
